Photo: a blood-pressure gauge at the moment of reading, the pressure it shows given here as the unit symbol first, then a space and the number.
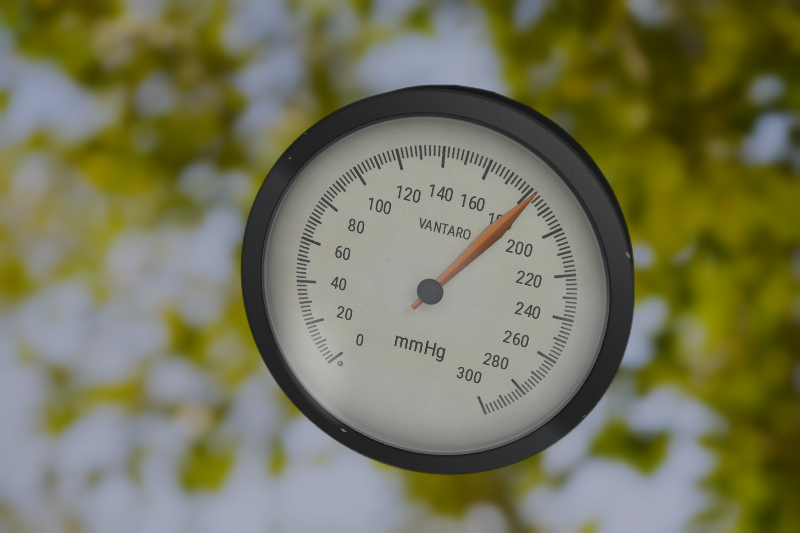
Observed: mmHg 182
